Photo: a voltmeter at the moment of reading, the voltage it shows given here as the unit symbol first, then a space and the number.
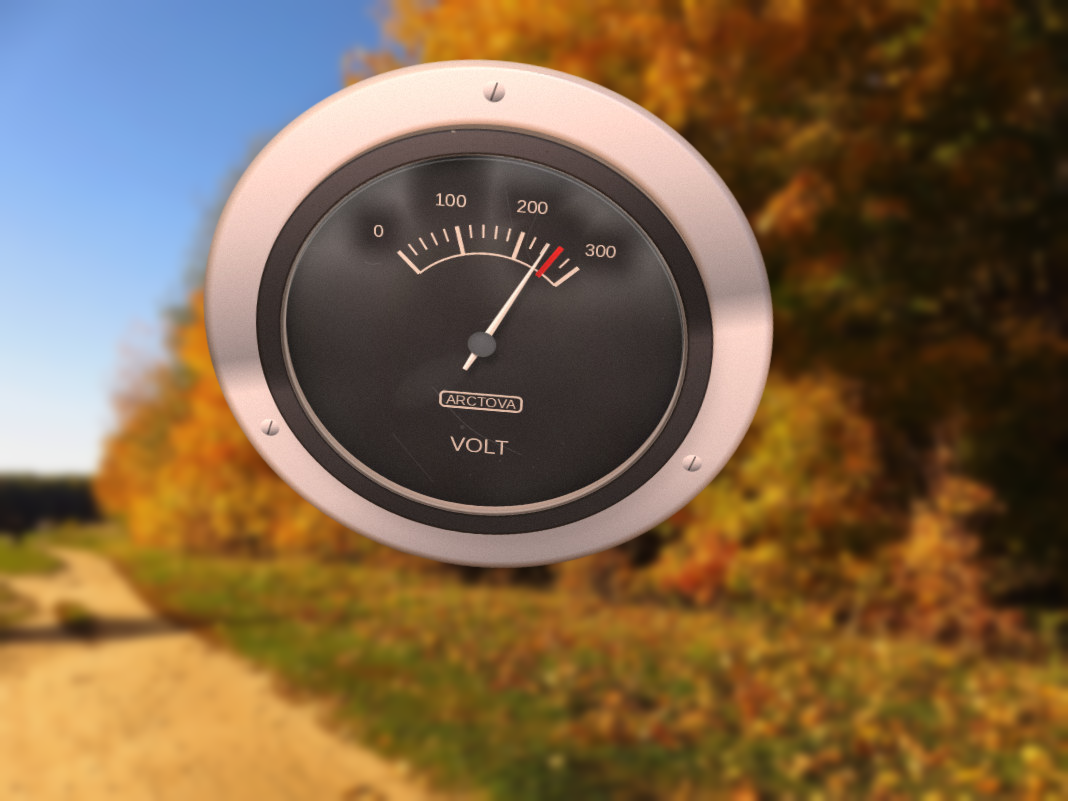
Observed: V 240
